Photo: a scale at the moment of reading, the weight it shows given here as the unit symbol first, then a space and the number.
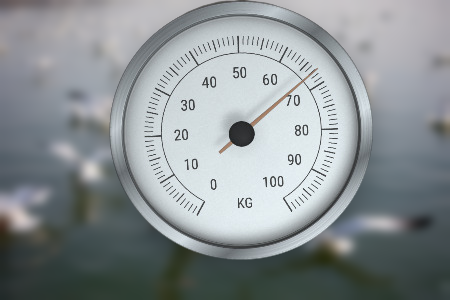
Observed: kg 67
